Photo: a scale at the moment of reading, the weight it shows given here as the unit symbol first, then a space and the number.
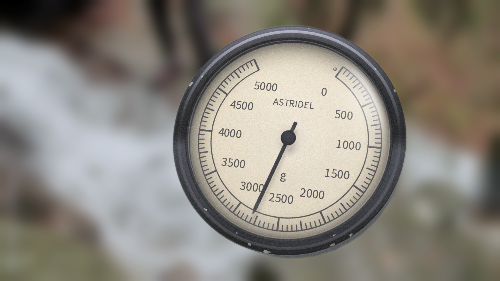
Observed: g 2800
